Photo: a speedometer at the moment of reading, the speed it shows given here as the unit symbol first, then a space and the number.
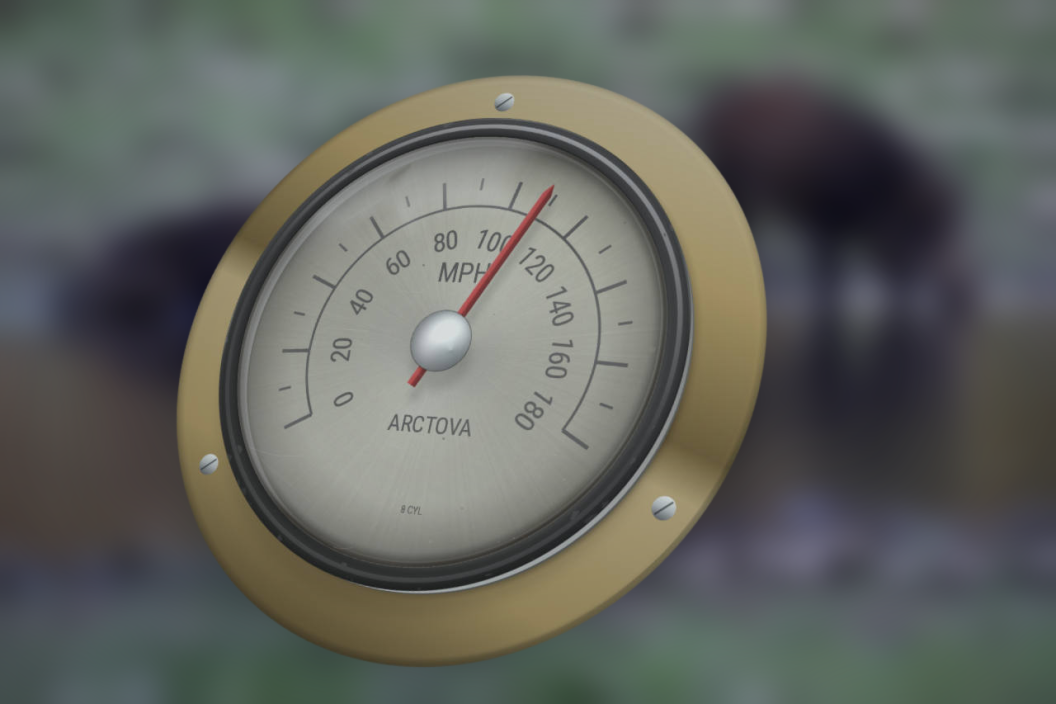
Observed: mph 110
